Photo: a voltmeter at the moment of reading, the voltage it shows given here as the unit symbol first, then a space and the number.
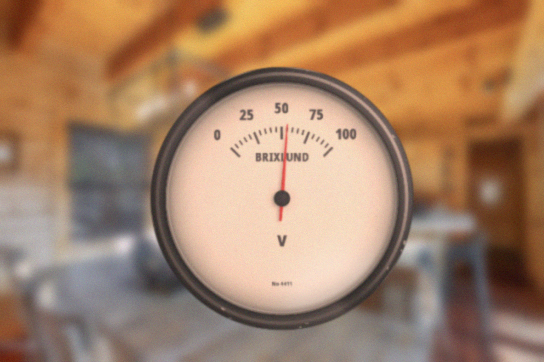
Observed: V 55
